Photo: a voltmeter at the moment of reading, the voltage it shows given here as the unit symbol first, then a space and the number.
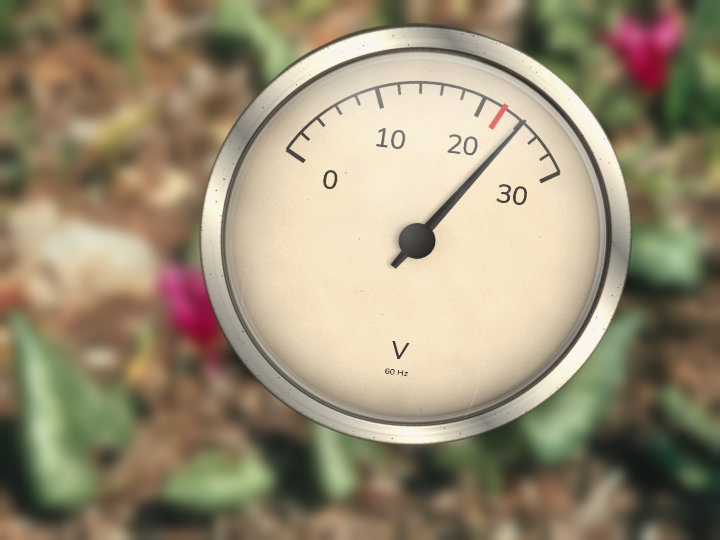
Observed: V 24
